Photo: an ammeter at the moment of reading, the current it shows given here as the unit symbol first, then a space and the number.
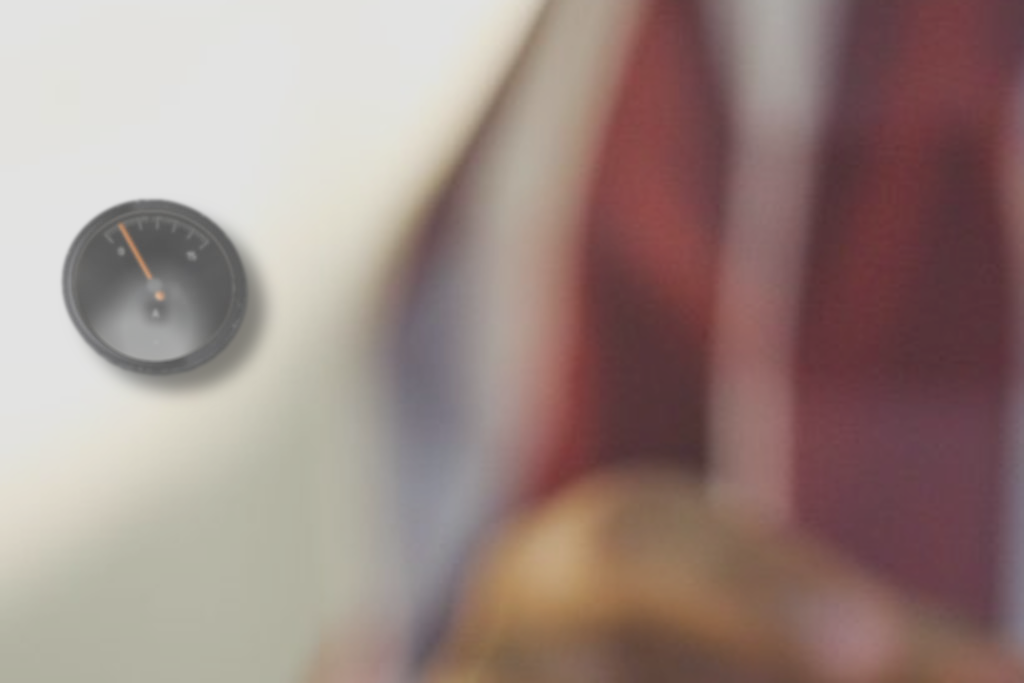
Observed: A 2.5
